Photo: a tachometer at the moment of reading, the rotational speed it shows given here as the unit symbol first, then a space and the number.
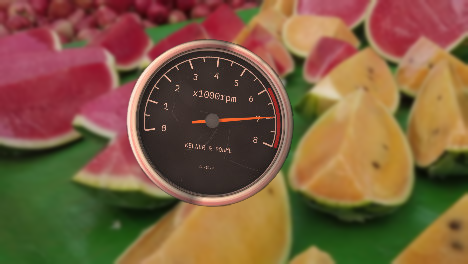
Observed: rpm 7000
